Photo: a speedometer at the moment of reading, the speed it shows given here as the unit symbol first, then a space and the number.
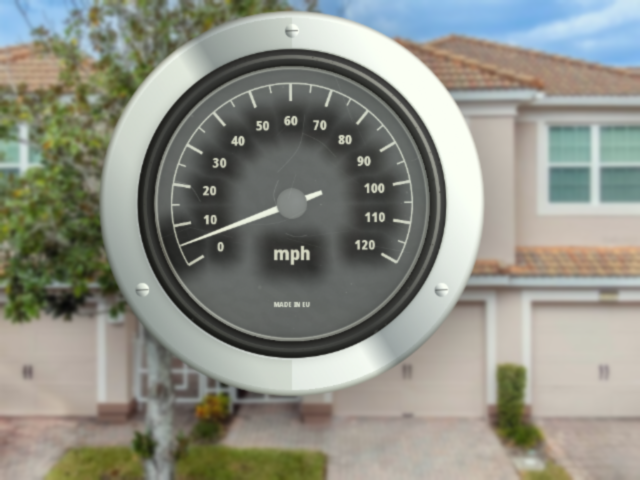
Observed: mph 5
